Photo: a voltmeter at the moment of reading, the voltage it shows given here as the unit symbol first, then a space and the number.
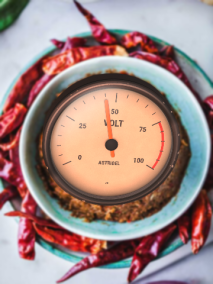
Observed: V 45
